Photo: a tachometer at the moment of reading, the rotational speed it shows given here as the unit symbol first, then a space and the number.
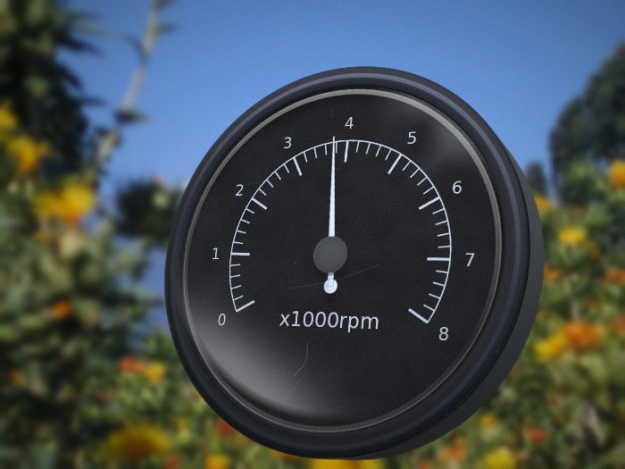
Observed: rpm 3800
